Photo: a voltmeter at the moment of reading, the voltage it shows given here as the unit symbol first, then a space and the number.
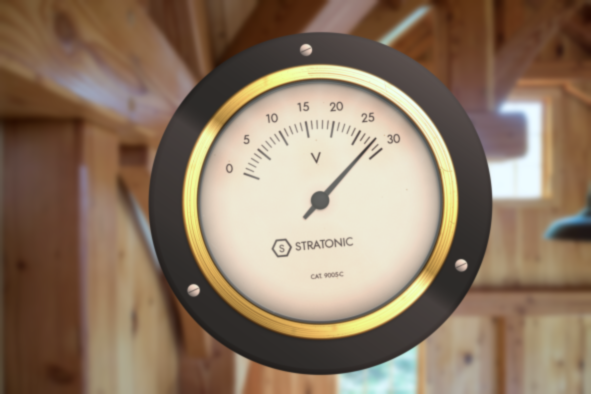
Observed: V 28
